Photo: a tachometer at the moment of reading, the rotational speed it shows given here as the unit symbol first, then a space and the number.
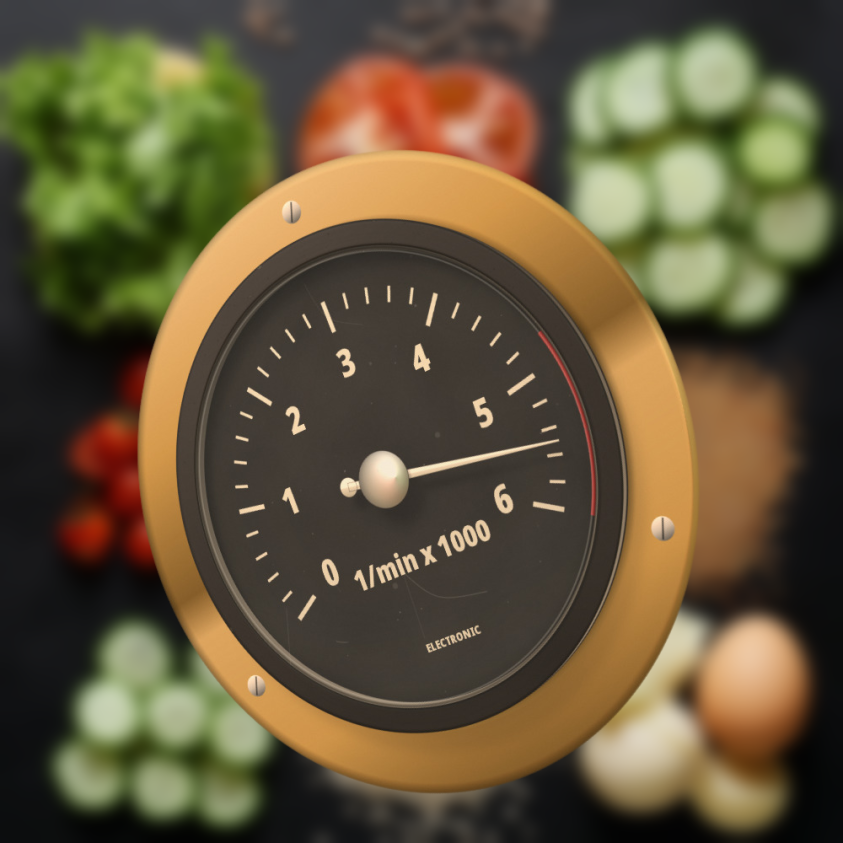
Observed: rpm 5500
